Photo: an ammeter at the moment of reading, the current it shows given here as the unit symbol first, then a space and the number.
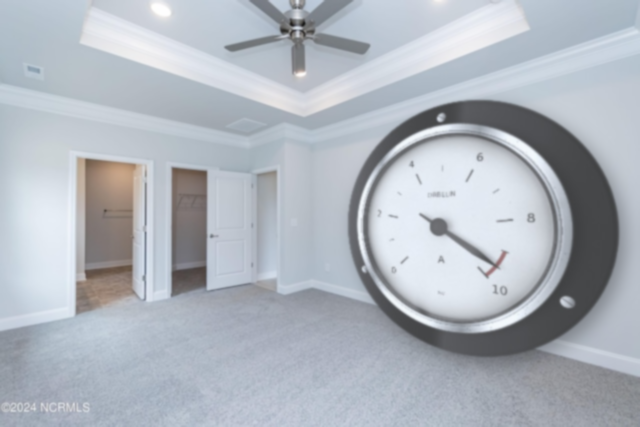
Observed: A 9.5
